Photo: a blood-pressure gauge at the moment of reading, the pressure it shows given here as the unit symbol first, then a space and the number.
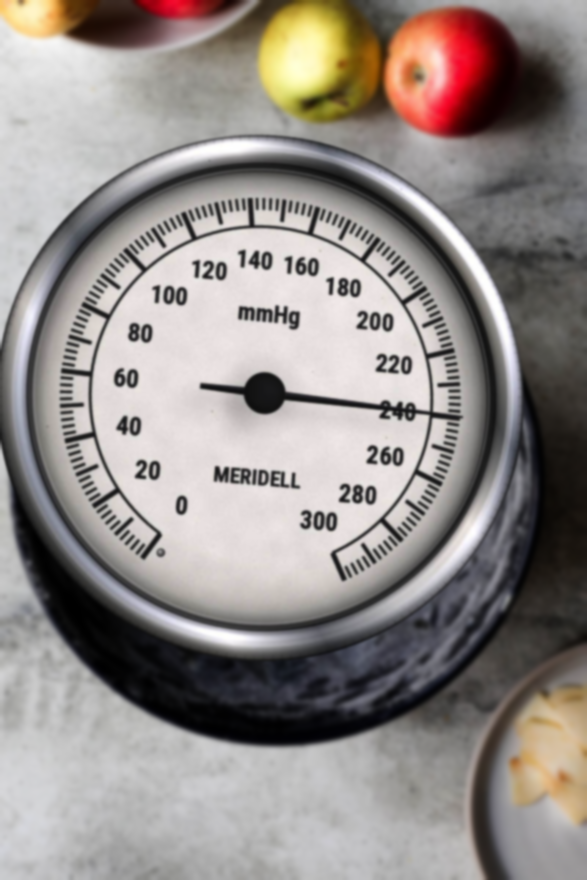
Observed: mmHg 240
